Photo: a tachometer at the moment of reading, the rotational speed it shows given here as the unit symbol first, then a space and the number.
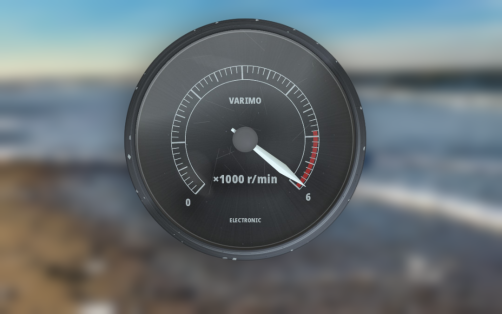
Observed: rpm 5900
